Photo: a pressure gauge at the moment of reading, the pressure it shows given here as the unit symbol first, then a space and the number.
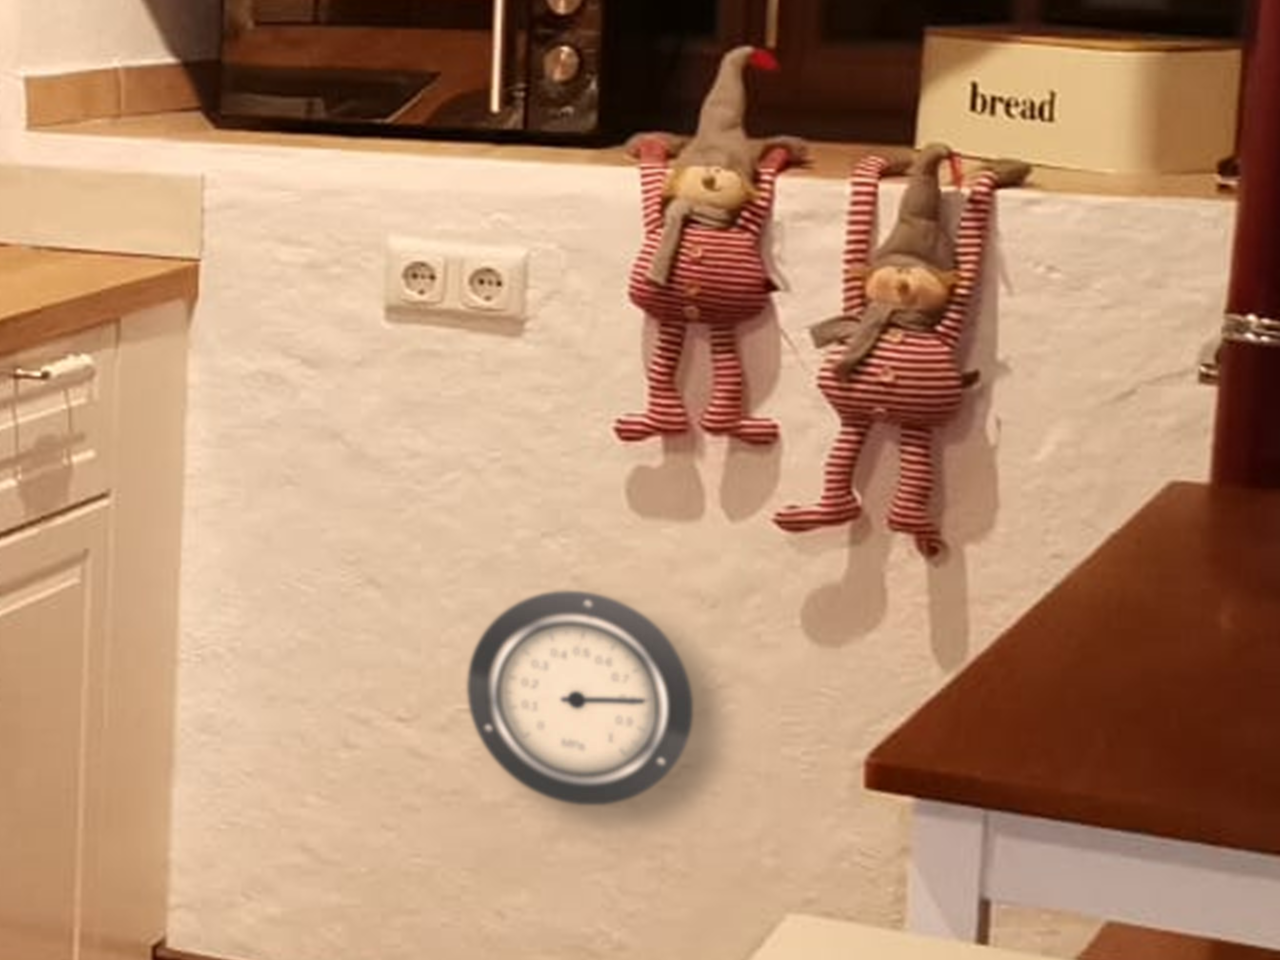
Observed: MPa 0.8
